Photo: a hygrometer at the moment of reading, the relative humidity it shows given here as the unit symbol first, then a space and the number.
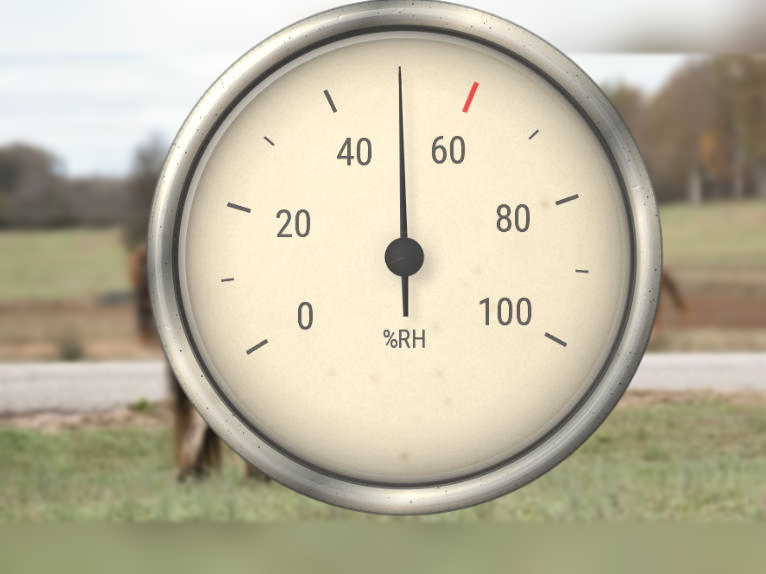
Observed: % 50
